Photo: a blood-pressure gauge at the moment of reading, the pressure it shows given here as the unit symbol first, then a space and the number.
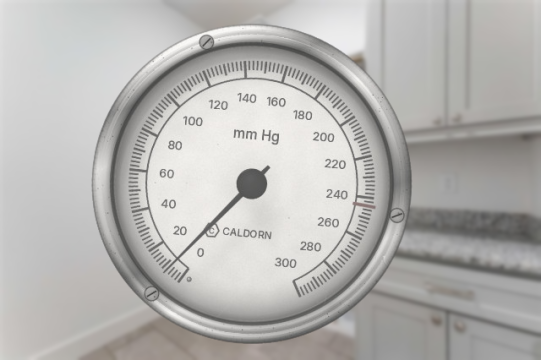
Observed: mmHg 8
